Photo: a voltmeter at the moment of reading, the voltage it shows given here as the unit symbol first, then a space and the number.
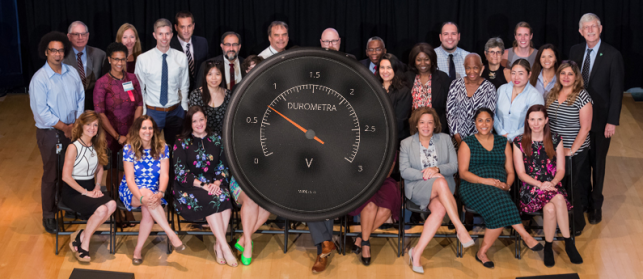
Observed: V 0.75
